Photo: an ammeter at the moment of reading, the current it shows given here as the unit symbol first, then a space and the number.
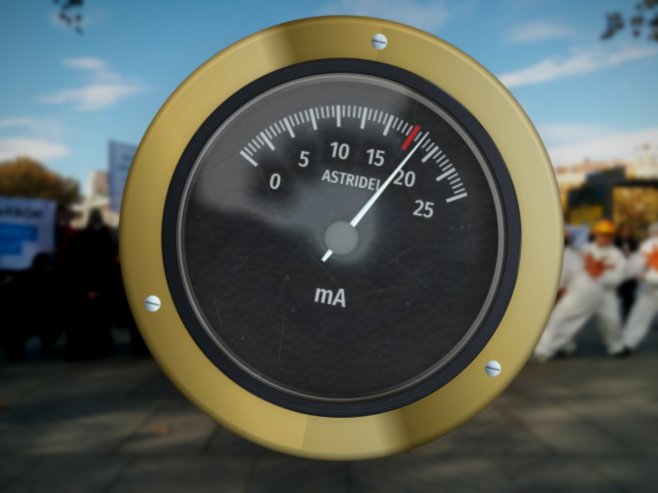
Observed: mA 18.5
